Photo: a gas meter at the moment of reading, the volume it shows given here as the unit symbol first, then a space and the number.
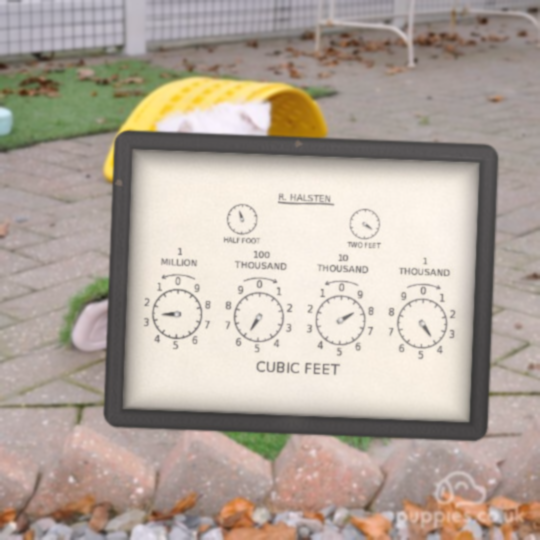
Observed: ft³ 258400
